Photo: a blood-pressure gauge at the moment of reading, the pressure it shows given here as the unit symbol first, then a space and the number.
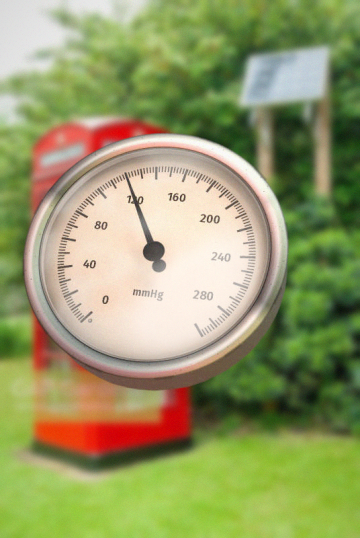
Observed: mmHg 120
